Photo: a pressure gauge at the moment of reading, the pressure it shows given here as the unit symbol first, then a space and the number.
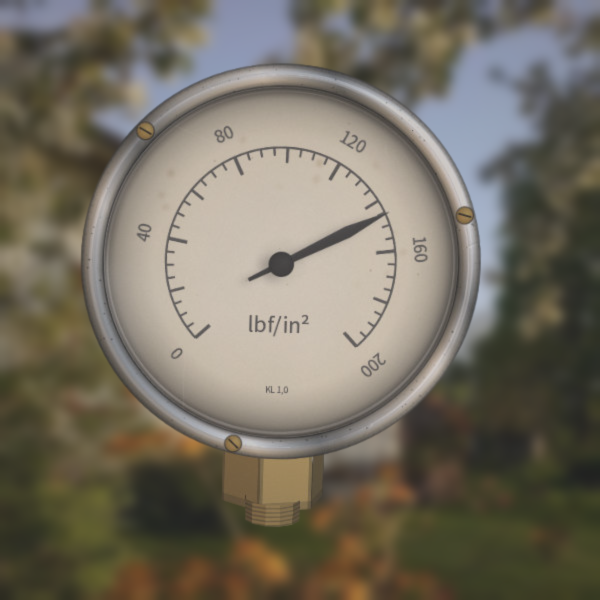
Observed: psi 145
